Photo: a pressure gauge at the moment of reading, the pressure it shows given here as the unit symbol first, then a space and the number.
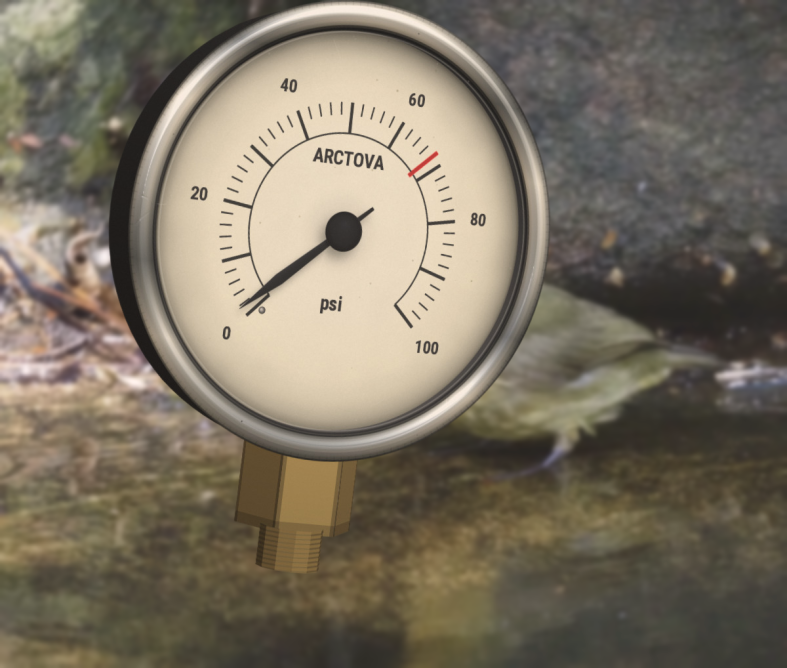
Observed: psi 2
